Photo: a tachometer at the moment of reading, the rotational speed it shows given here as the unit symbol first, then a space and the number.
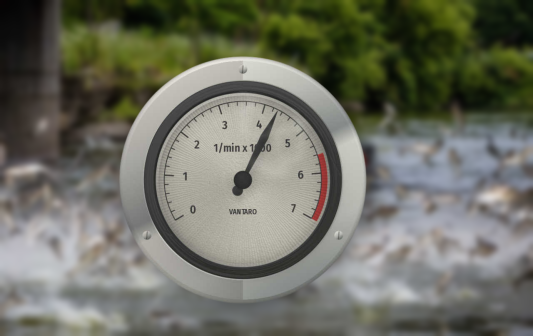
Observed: rpm 4300
